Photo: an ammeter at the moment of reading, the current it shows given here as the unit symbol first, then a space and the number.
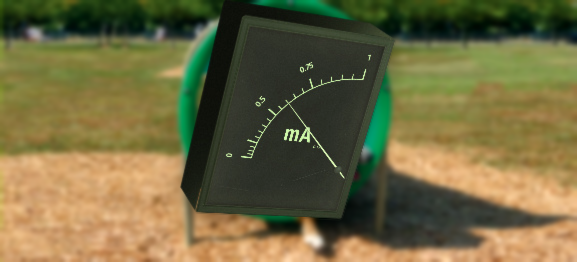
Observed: mA 0.6
